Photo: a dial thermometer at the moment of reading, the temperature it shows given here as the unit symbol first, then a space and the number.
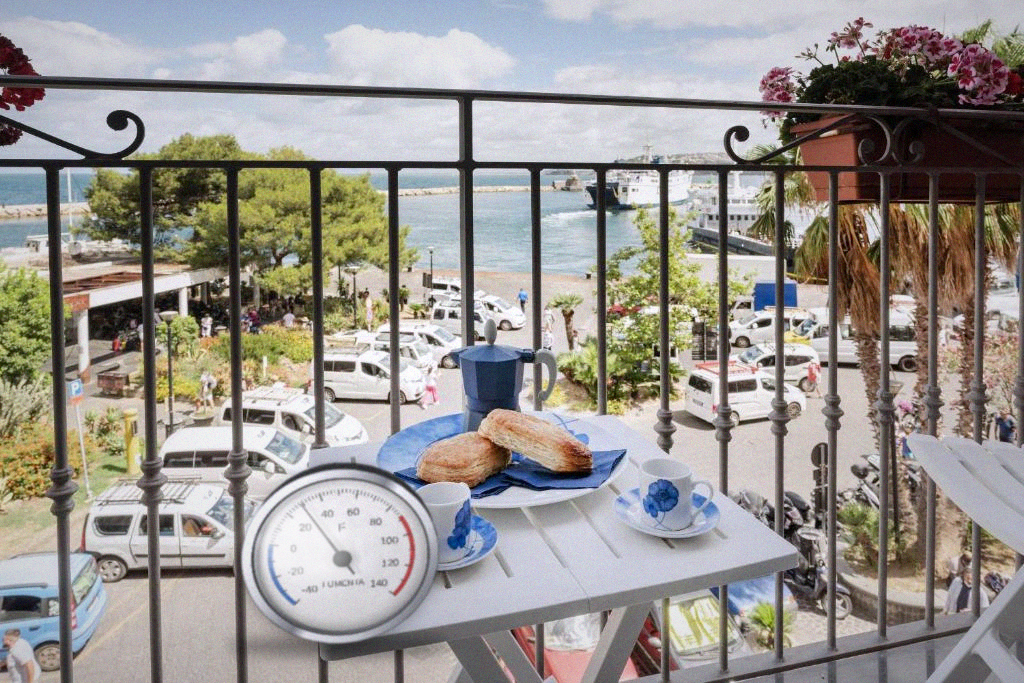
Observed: °F 30
